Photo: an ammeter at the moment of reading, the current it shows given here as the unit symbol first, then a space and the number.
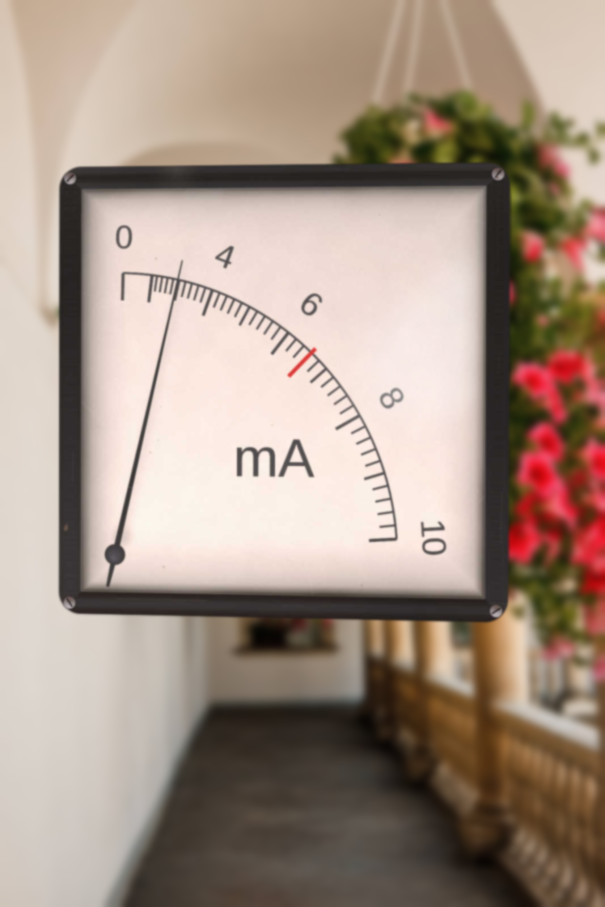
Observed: mA 3
